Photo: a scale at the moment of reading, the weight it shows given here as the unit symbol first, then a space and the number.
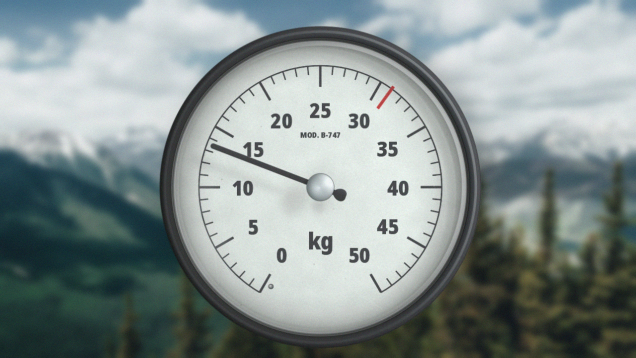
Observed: kg 13.5
